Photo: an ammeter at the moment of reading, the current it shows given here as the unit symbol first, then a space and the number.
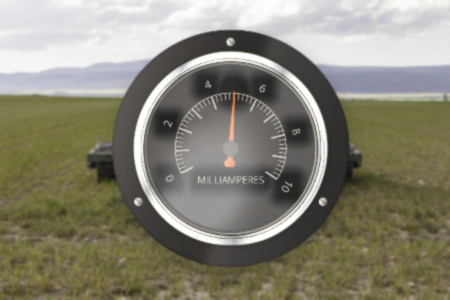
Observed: mA 5
